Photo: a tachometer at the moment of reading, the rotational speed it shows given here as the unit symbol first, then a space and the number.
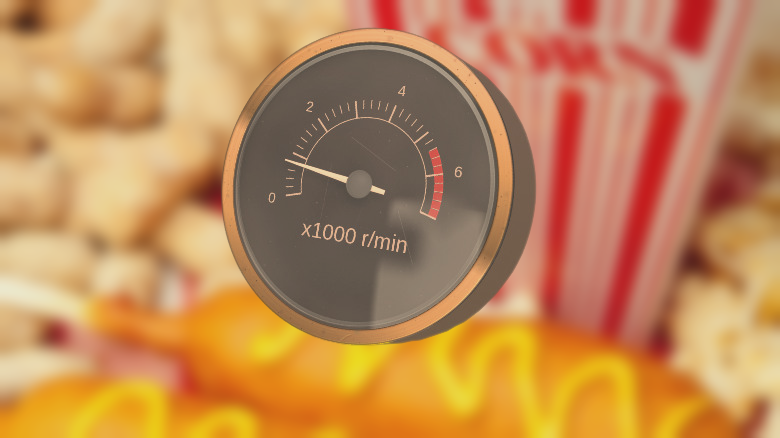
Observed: rpm 800
